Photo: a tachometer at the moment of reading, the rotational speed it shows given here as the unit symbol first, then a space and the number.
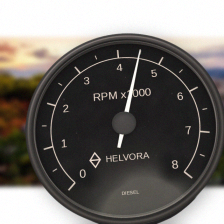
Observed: rpm 4500
